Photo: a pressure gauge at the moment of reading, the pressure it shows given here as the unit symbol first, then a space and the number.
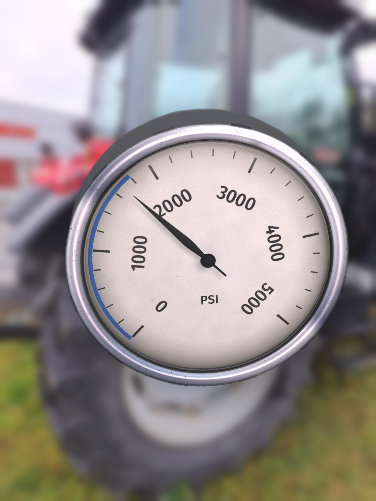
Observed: psi 1700
